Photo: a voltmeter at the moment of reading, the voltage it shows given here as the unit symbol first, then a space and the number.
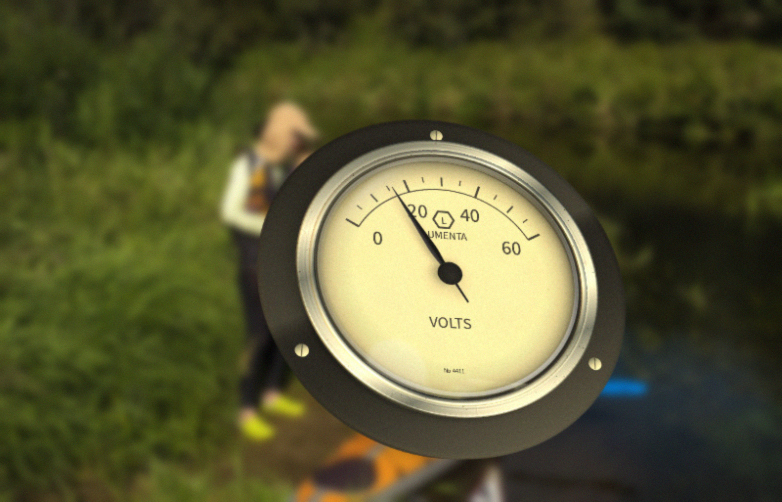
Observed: V 15
